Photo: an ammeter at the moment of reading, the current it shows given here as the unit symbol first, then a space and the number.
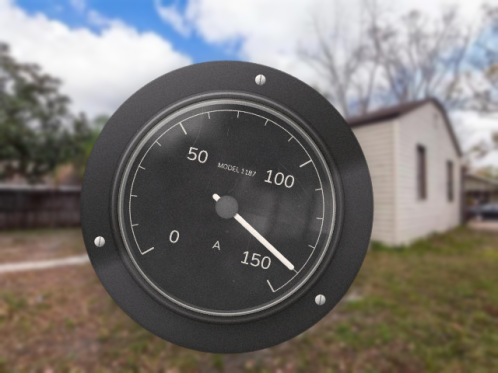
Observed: A 140
